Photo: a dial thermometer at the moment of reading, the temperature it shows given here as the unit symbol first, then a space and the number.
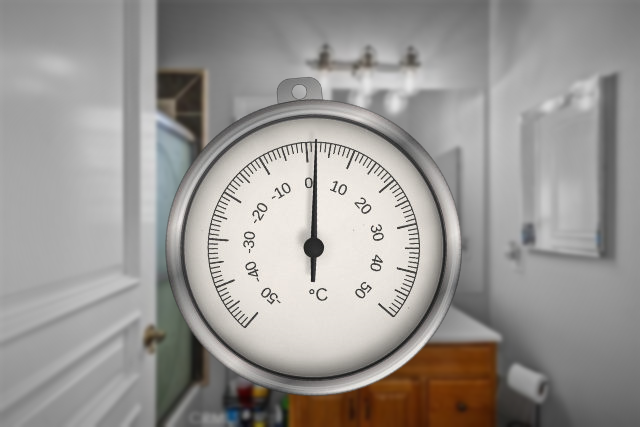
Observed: °C 2
